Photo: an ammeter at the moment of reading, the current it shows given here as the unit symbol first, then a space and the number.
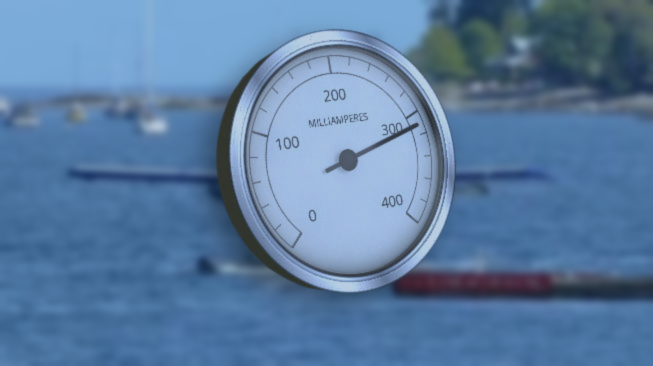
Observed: mA 310
